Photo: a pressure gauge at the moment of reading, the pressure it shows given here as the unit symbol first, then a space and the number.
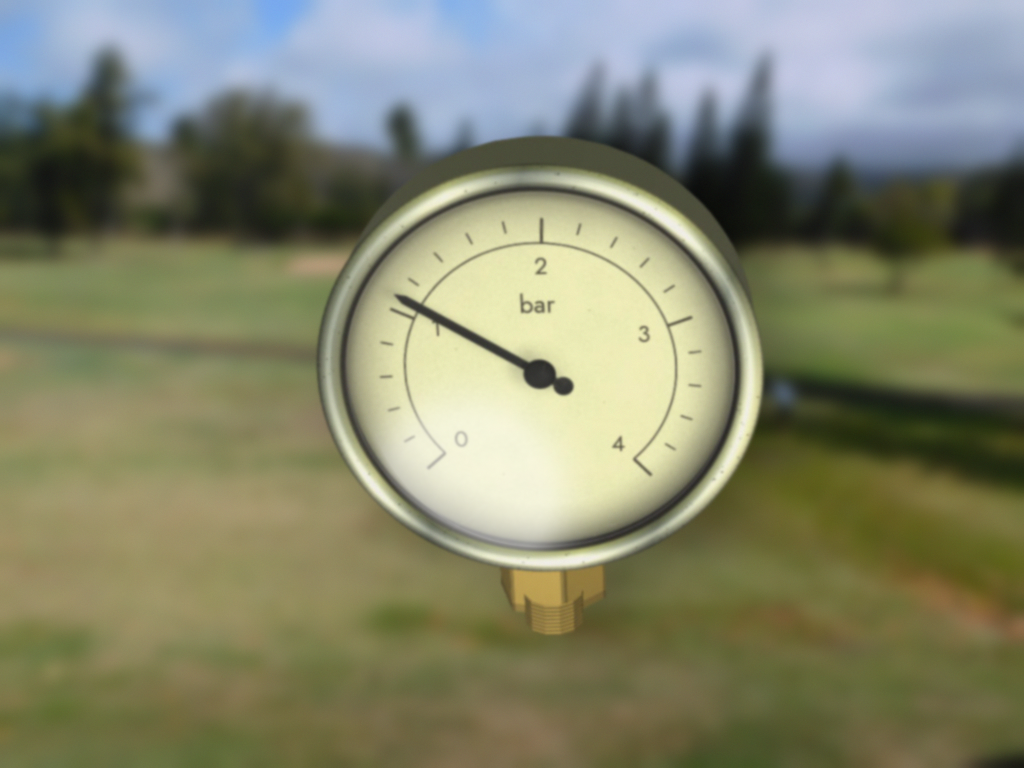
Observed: bar 1.1
